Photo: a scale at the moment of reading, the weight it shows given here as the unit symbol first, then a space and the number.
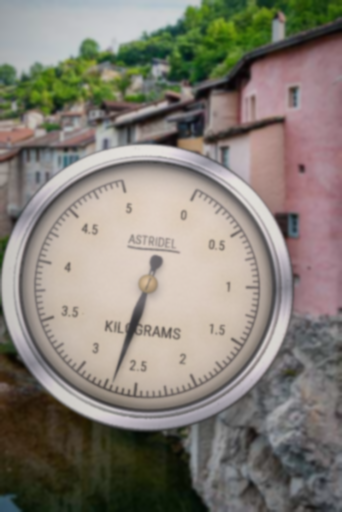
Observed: kg 2.7
